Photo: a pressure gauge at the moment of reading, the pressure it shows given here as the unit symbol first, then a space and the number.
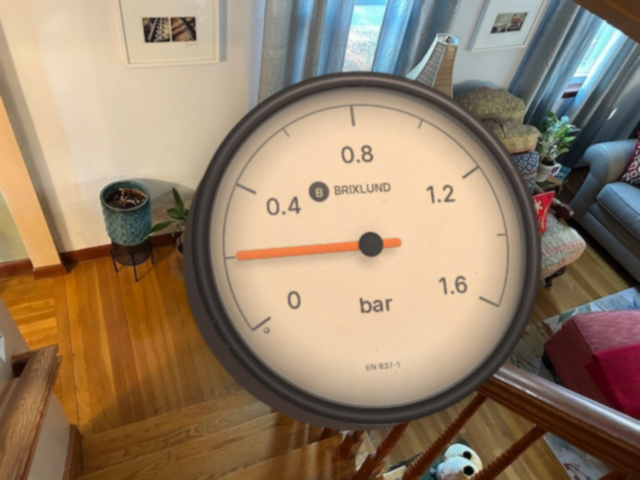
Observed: bar 0.2
